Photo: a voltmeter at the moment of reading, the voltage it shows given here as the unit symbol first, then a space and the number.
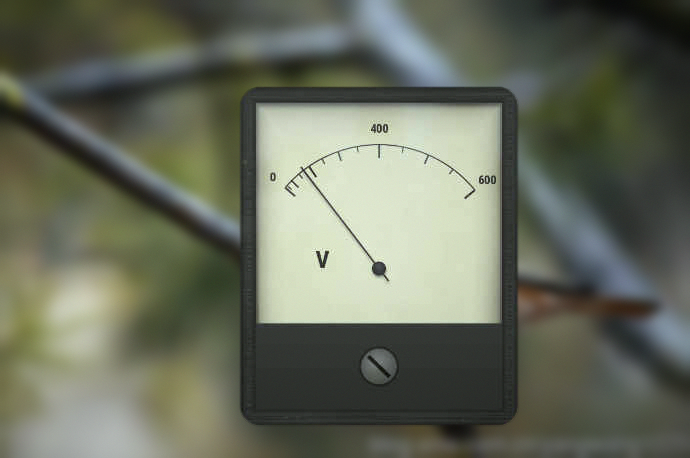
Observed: V 175
